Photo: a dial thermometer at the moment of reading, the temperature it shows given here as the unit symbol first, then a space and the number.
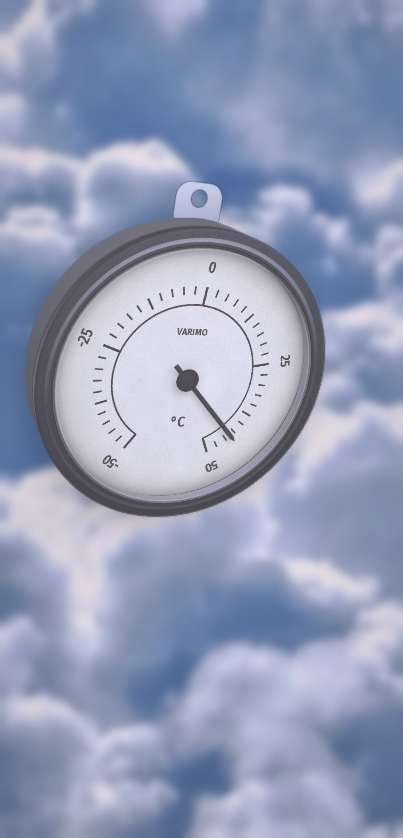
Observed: °C 43.75
